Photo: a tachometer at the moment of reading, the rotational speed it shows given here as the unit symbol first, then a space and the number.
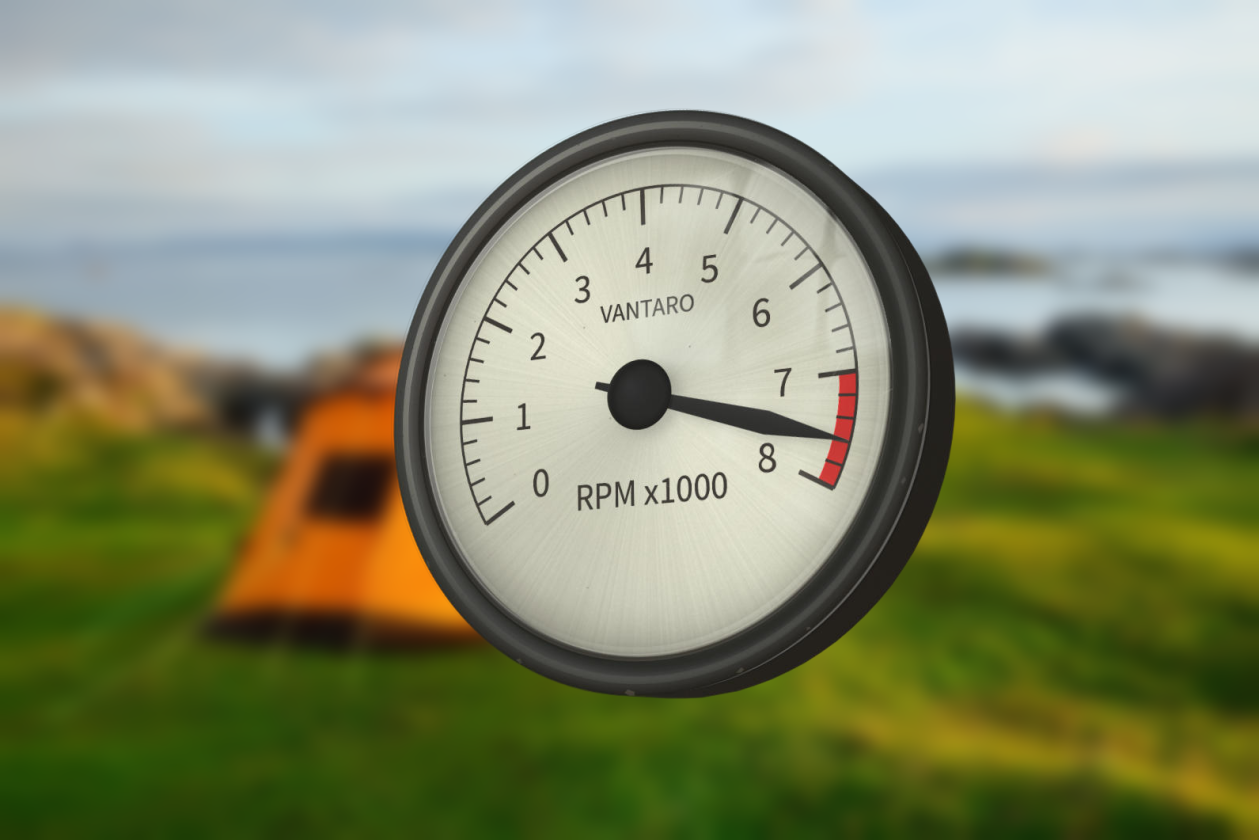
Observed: rpm 7600
